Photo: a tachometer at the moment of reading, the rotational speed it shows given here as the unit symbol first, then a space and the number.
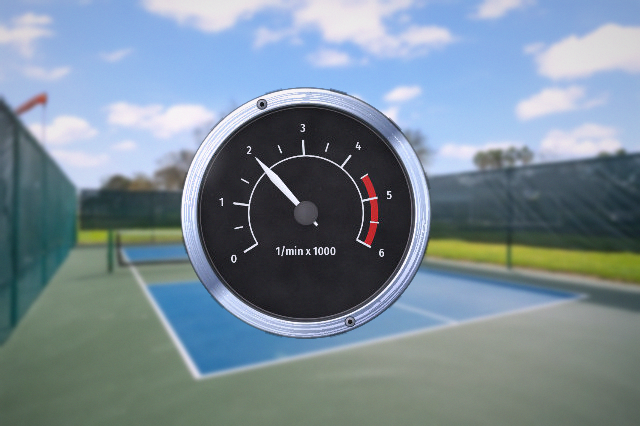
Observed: rpm 2000
